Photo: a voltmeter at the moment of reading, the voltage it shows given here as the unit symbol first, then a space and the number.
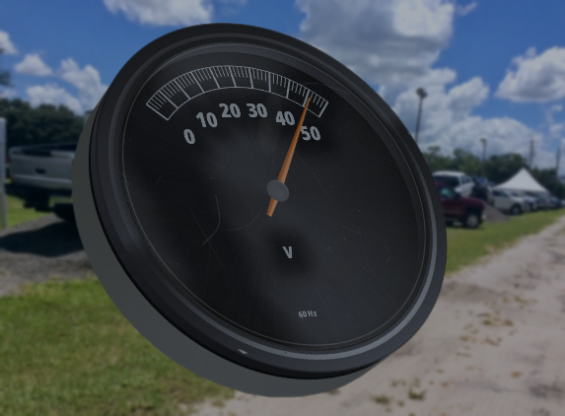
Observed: V 45
